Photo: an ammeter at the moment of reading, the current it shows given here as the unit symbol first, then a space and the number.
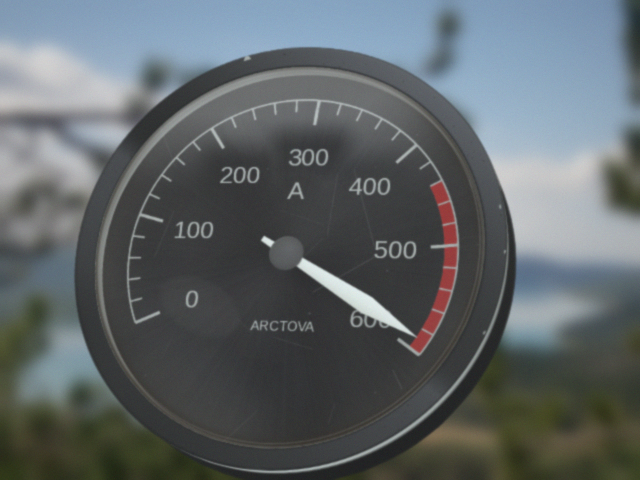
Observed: A 590
